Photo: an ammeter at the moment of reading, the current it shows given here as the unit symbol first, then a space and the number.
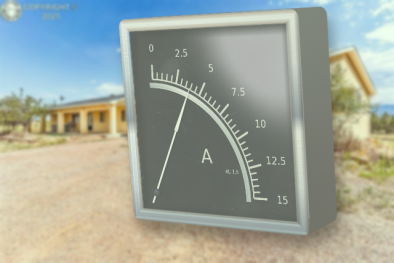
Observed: A 4
